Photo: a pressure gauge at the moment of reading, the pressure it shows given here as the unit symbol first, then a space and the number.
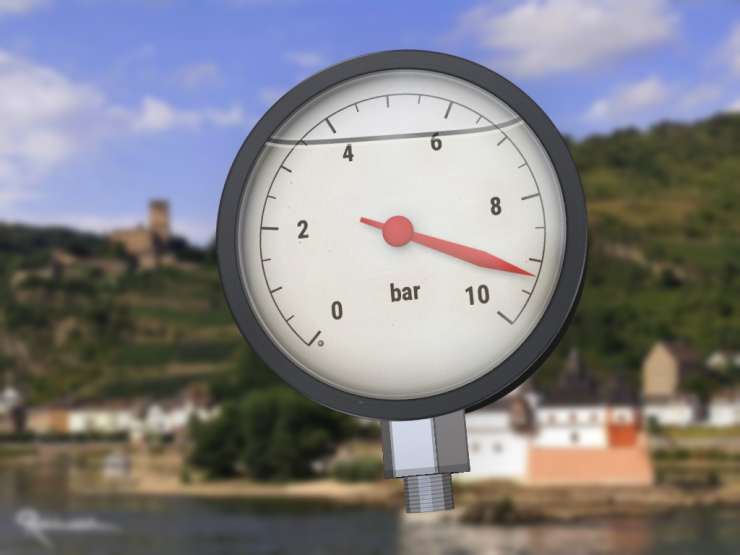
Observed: bar 9.25
